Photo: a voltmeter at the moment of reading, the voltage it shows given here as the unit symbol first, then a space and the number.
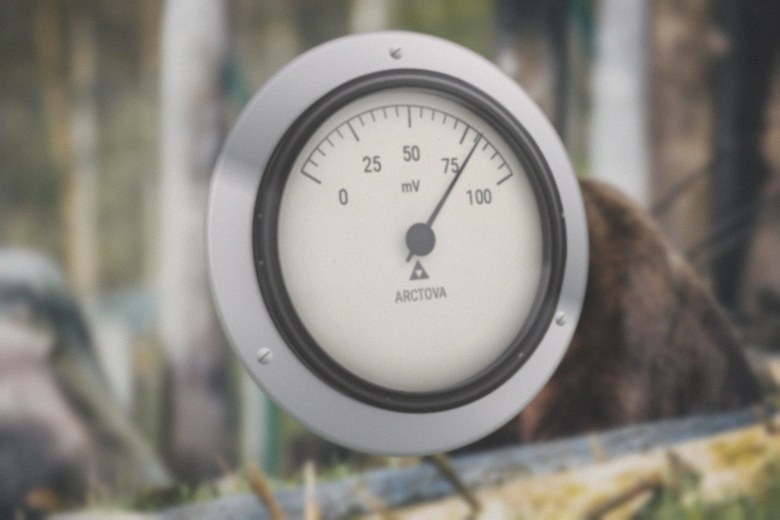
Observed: mV 80
